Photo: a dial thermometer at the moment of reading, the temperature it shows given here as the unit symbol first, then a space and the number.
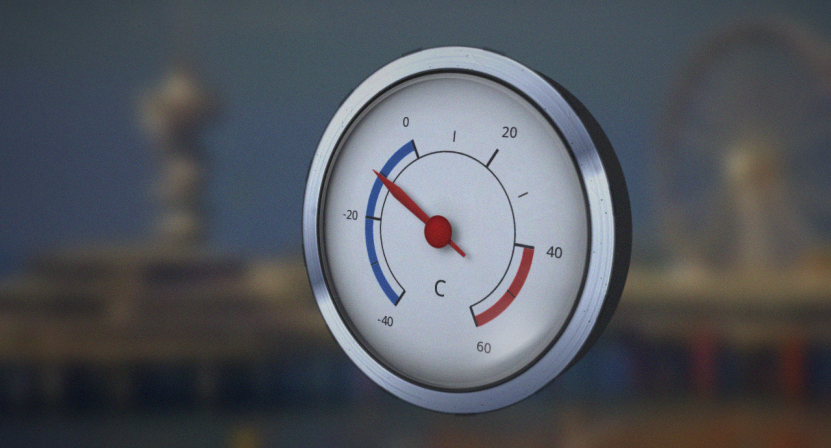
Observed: °C -10
